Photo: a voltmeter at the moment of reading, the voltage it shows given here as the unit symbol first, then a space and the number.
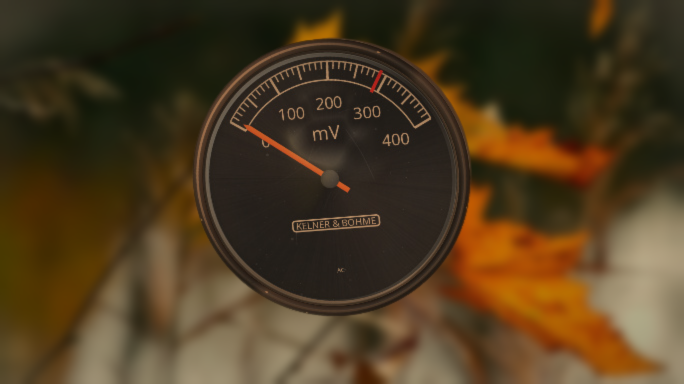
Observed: mV 10
